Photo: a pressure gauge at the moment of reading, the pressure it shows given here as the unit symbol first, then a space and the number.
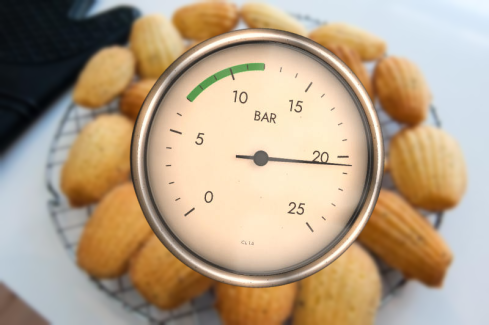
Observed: bar 20.5
